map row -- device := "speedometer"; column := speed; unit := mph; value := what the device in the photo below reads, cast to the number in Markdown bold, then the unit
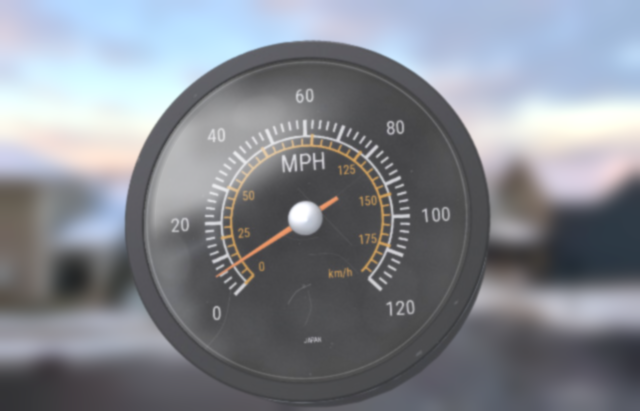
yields **6** mph
